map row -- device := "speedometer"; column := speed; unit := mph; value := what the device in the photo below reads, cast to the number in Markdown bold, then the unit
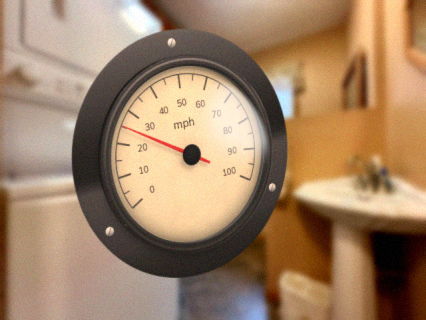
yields **25** mph
